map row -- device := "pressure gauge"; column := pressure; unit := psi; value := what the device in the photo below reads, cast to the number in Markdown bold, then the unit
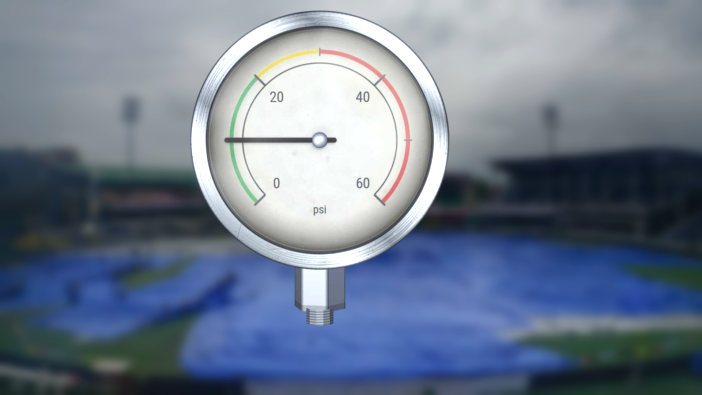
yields **10** psi
